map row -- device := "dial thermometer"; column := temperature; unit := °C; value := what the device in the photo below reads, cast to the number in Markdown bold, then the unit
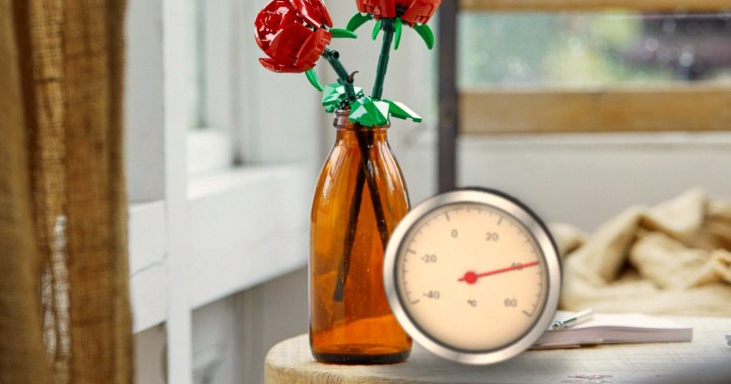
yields **40** °C
